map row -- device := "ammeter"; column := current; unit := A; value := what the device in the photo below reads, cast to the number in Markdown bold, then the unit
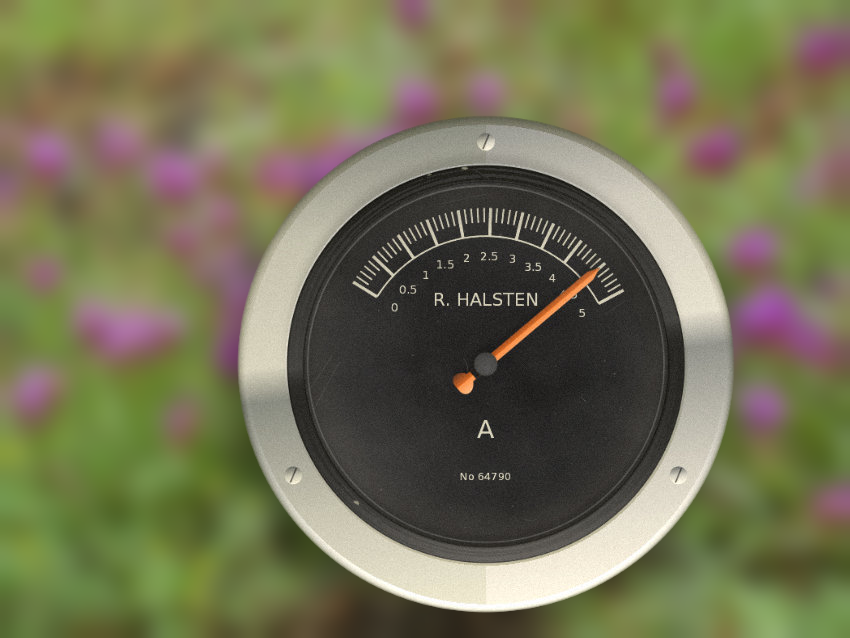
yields **4.5** A
